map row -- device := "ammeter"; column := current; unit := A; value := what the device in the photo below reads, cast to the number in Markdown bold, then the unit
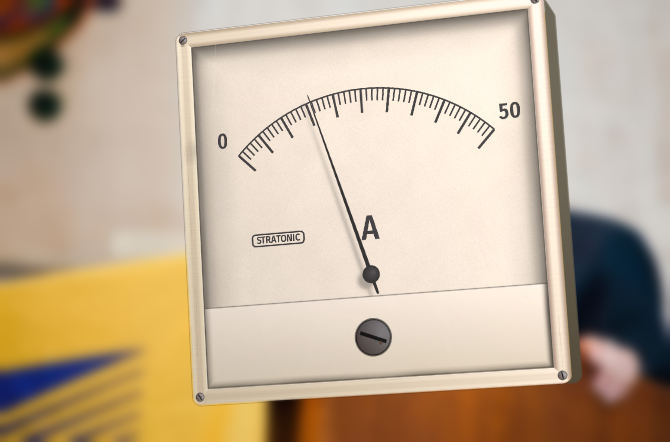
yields **16** A
